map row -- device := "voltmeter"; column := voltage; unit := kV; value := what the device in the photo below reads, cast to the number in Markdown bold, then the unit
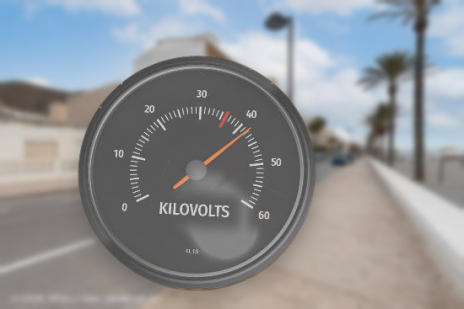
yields **42** kV
